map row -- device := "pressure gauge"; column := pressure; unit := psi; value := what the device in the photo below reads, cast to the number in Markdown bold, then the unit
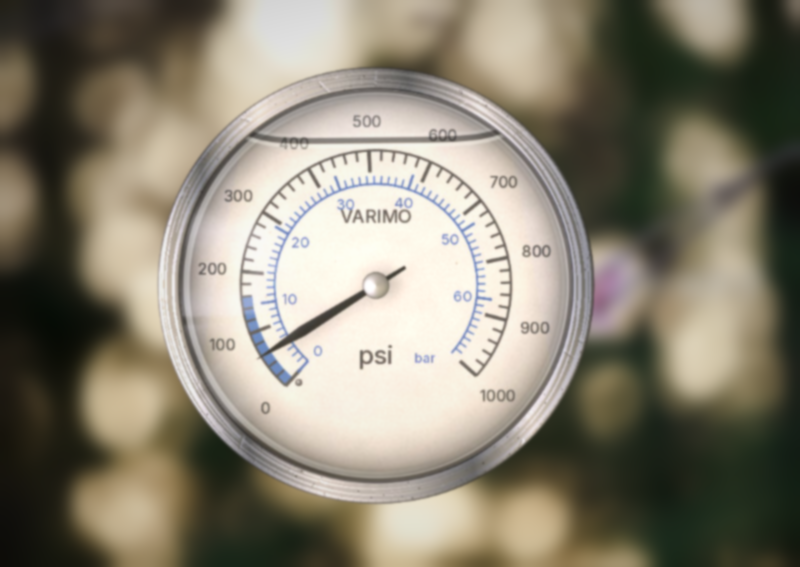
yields **60** psi
